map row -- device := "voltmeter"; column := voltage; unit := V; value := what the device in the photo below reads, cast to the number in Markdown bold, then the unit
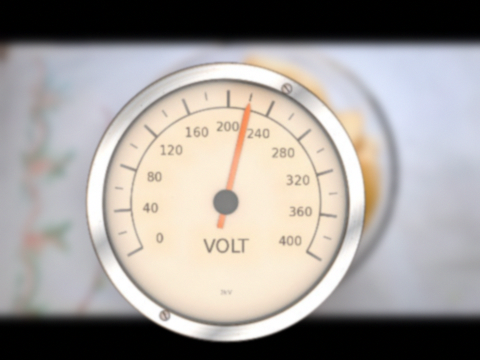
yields **220** V
